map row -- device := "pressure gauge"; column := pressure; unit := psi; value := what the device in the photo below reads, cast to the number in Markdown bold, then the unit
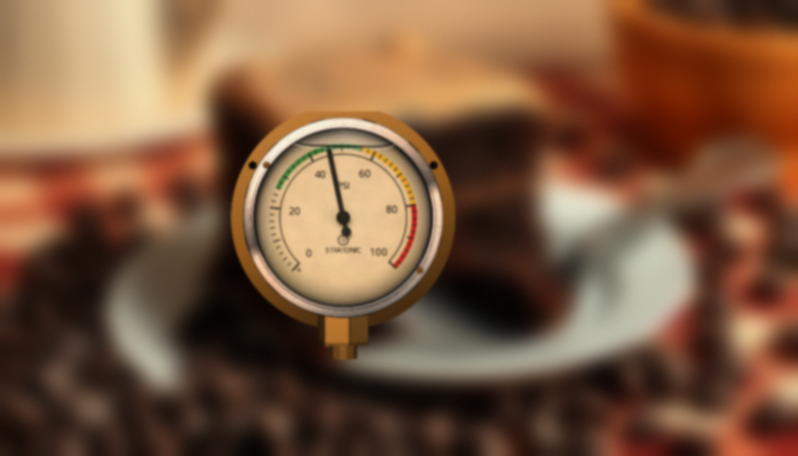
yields **46** psi
